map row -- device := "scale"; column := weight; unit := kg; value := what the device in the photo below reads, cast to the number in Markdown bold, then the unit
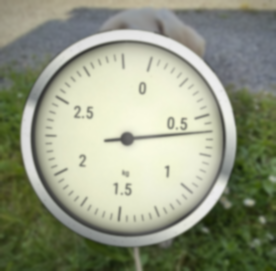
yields **0.6** kg
